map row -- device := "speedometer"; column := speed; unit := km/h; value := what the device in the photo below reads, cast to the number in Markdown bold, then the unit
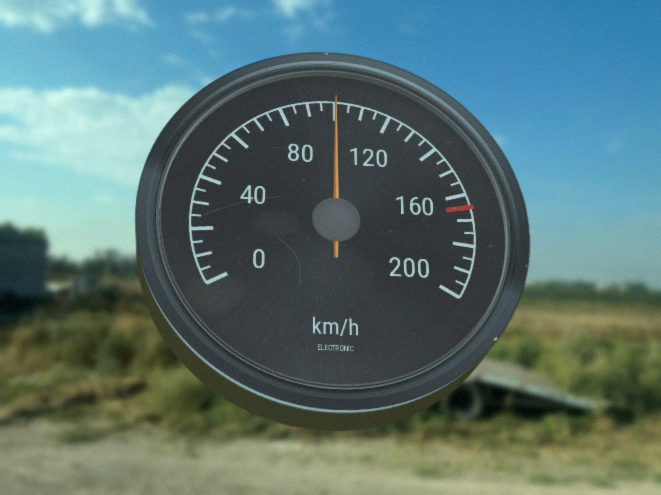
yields **100** km/h
